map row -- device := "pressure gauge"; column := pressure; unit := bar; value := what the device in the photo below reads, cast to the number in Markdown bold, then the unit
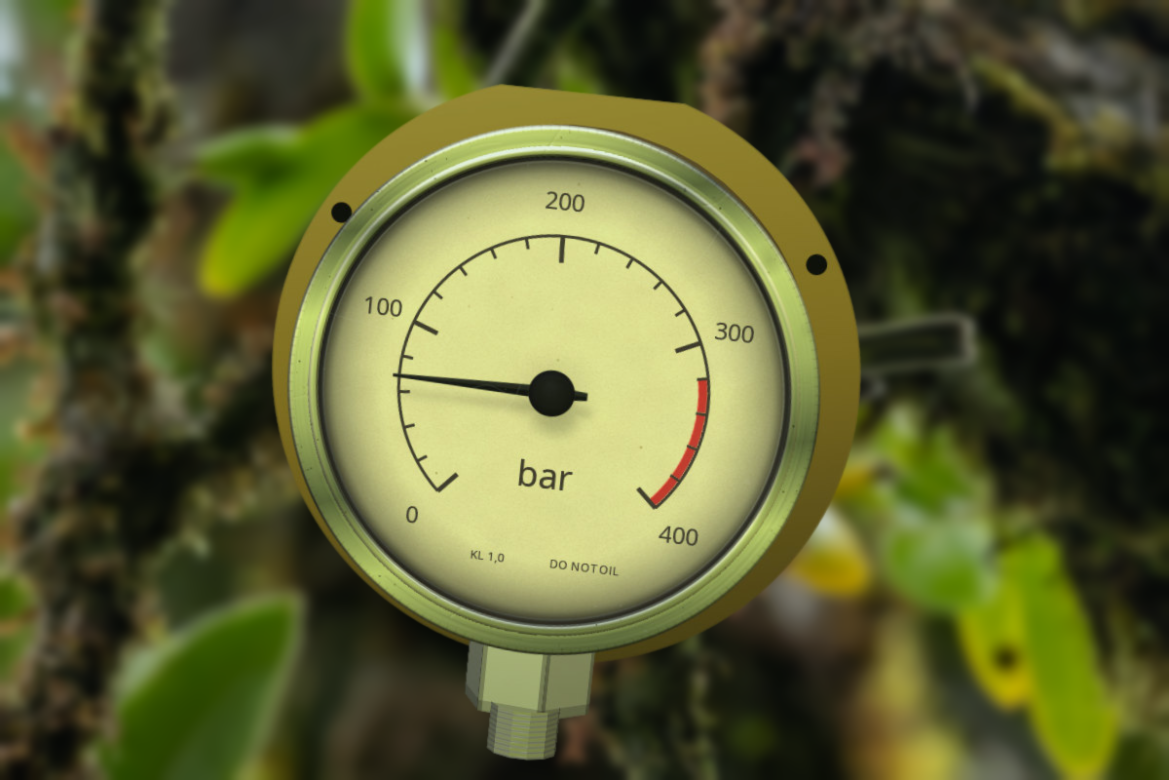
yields **70** bar
